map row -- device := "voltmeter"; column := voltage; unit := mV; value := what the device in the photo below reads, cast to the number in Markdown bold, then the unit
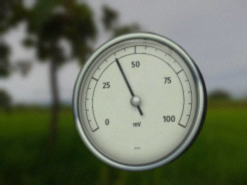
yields **40** mV
